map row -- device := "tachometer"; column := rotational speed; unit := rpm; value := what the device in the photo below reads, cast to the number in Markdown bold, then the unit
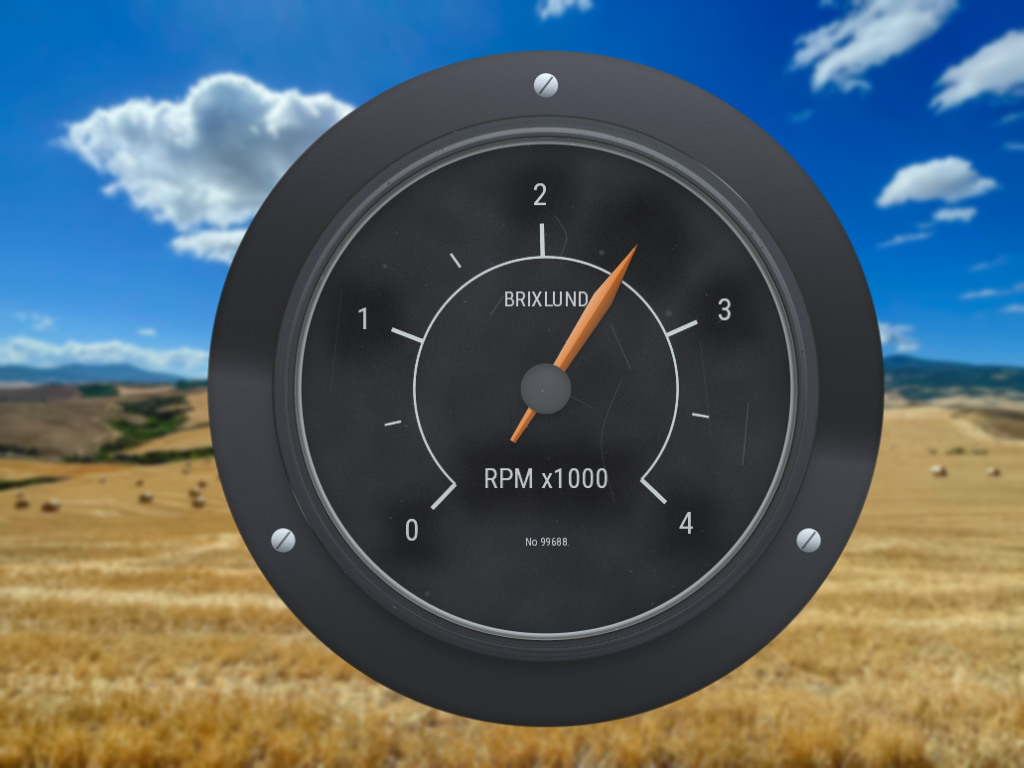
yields **2500** rpm
